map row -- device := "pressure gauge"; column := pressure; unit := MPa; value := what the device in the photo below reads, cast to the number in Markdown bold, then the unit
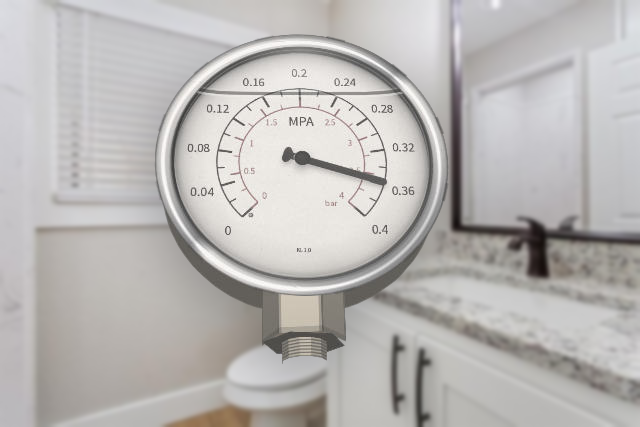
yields **0.36** MPa
